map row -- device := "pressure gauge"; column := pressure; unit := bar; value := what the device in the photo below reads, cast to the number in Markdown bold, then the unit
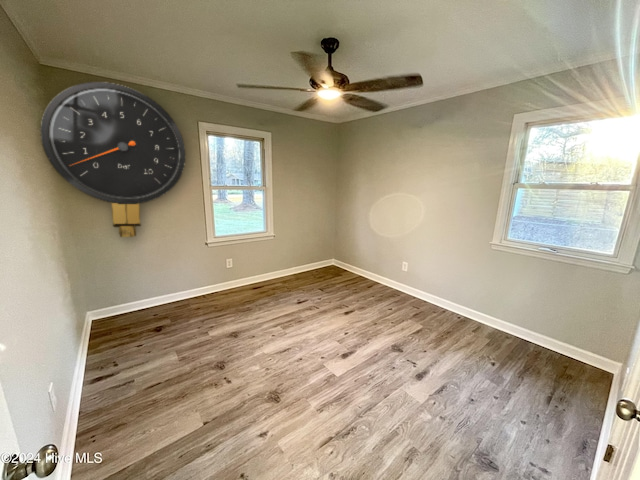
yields **0.5** bar
